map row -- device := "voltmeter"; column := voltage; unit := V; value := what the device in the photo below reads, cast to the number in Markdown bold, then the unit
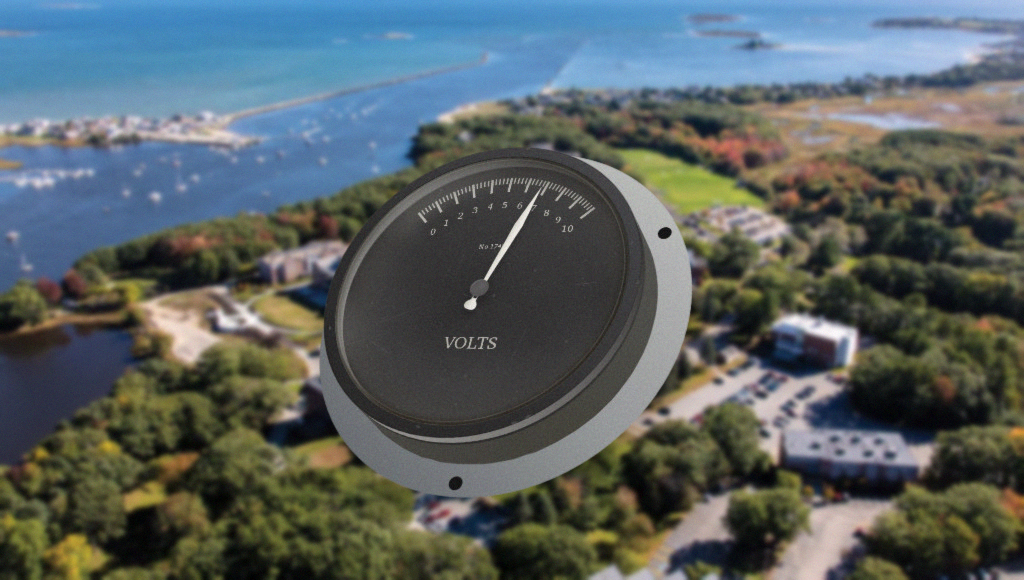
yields **7** V
